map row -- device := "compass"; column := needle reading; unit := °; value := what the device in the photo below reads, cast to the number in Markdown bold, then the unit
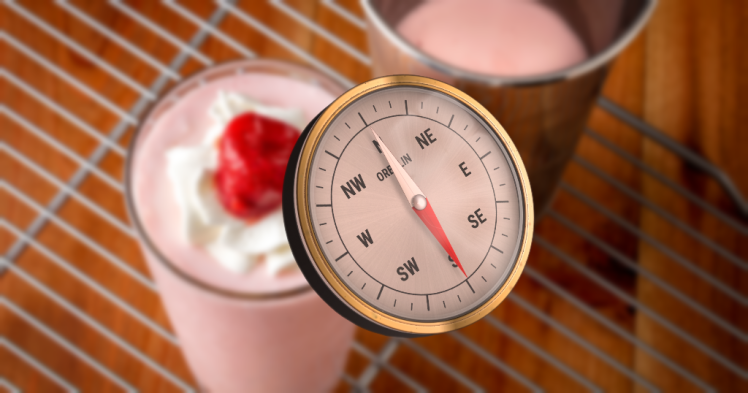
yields **180** °
